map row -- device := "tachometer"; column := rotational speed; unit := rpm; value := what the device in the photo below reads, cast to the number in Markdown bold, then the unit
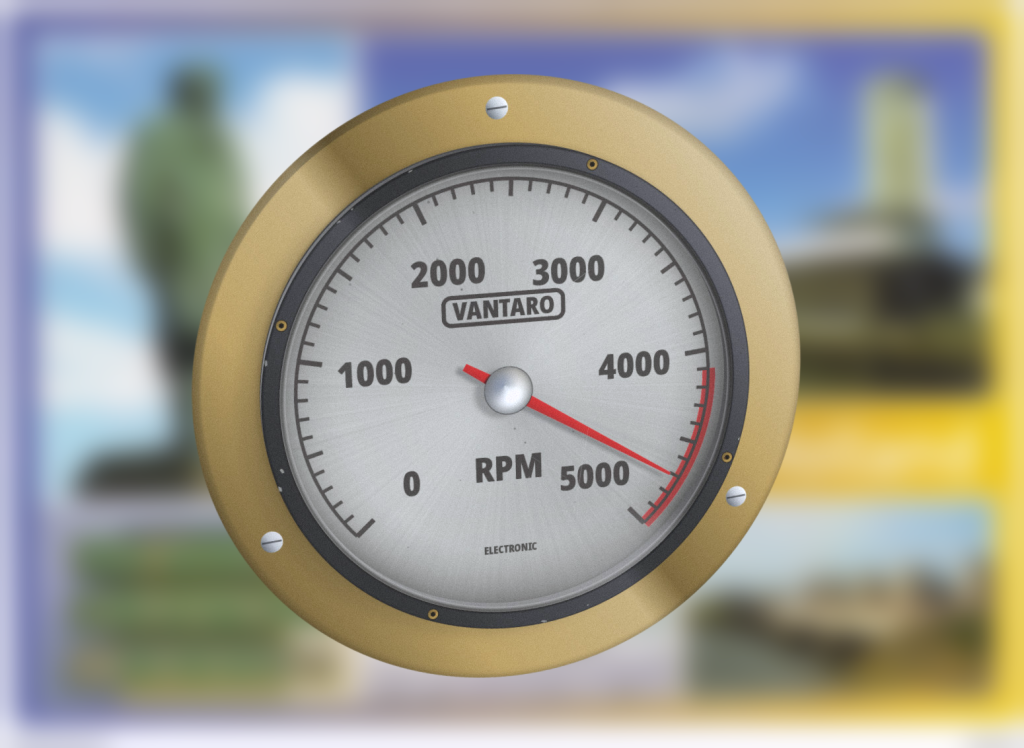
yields **4700** rpm
